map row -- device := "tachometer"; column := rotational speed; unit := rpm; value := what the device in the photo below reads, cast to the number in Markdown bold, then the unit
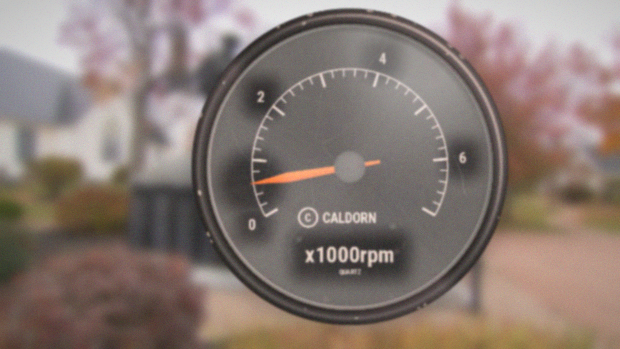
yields **600** rpm
